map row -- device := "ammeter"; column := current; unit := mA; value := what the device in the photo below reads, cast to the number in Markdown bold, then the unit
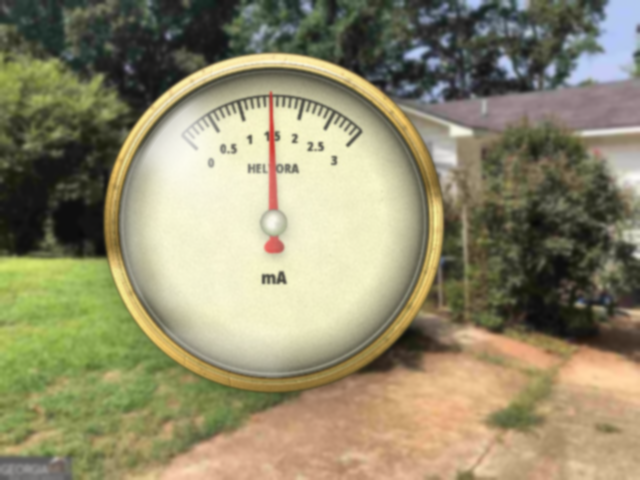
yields **1.5** mA
